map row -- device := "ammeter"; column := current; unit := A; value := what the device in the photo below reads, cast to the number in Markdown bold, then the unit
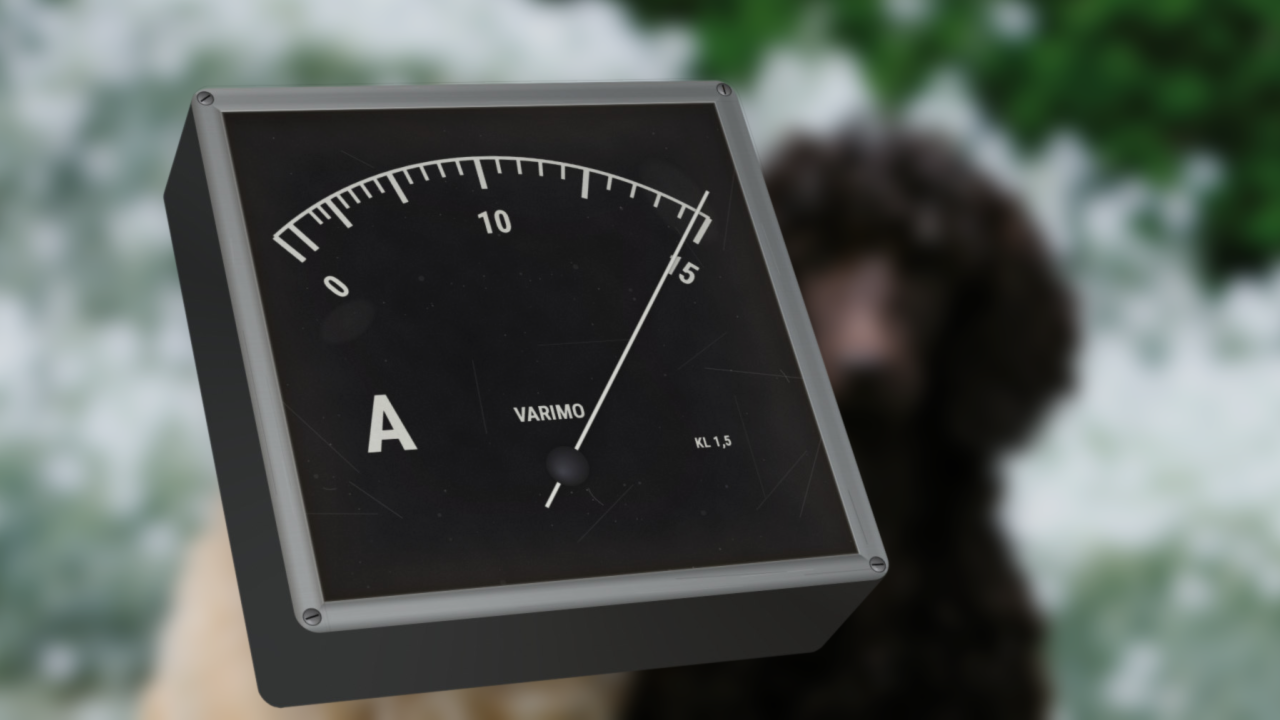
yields **14.75** A
